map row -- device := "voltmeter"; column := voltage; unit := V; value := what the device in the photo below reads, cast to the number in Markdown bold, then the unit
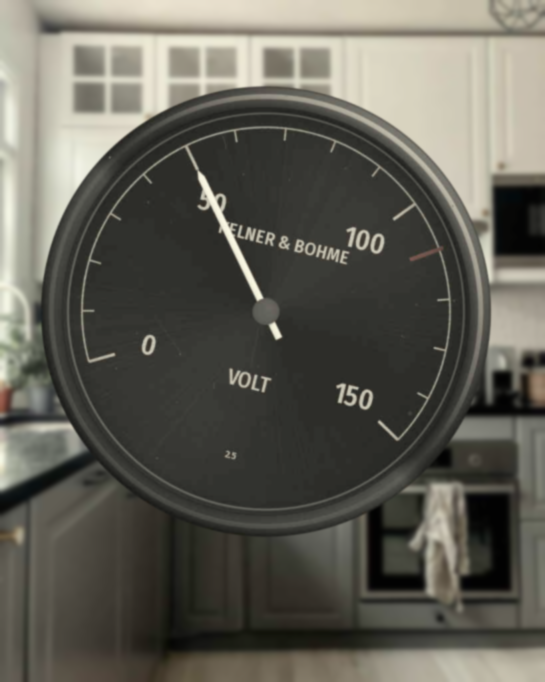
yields **50** V
